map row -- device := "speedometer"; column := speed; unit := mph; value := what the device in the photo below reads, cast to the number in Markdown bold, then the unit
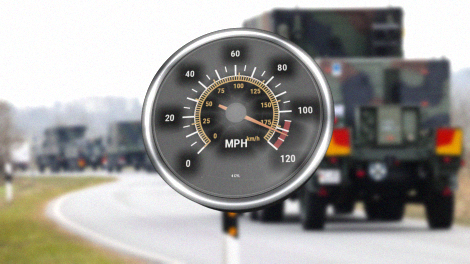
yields **112.5** mph
